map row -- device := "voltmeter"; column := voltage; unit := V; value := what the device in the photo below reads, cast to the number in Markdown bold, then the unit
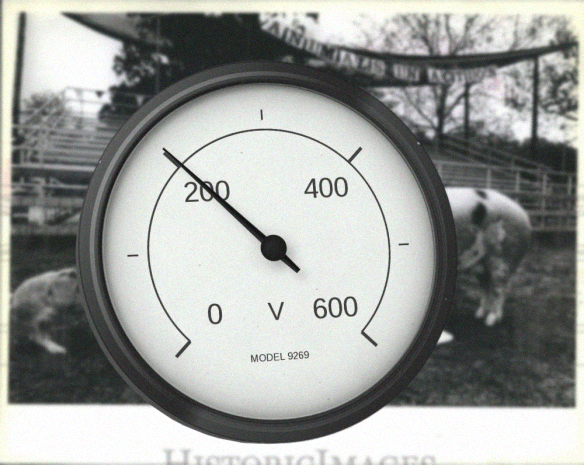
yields **200** V
